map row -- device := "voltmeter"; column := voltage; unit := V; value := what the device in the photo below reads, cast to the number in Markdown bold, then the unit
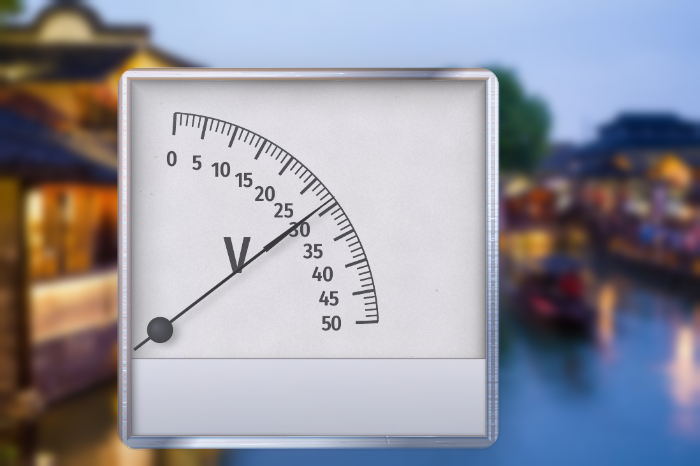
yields **29** V
